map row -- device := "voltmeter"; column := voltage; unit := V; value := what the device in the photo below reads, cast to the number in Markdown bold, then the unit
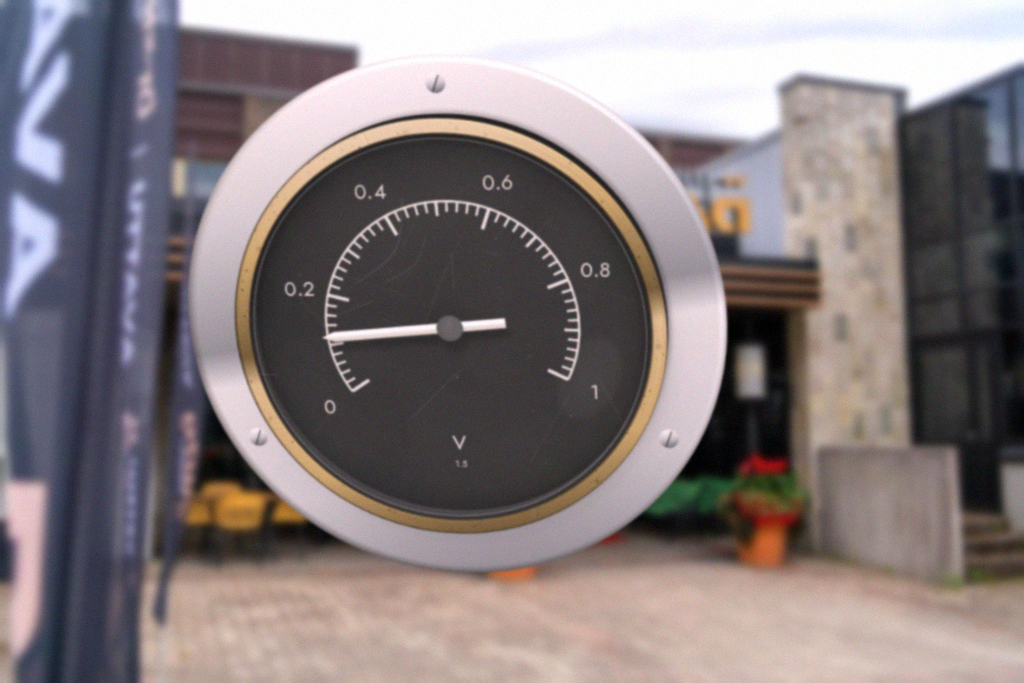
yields **0.12** V
